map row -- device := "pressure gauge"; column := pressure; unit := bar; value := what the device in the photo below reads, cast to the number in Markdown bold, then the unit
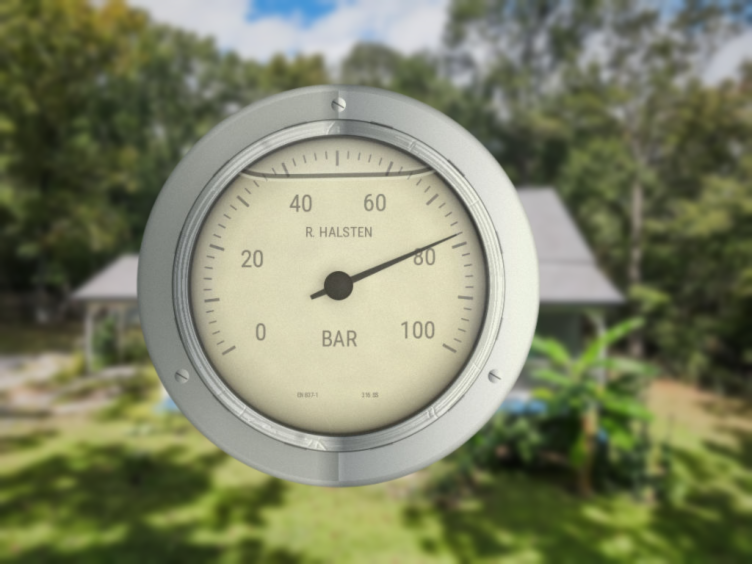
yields **78** bar
